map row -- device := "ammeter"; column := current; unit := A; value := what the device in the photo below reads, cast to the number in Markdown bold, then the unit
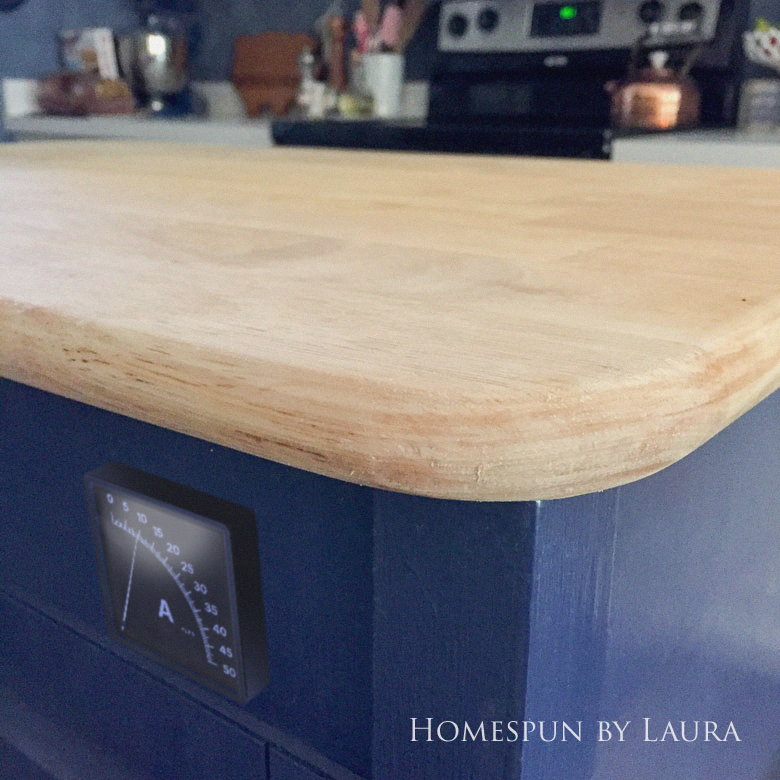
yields **10** A
